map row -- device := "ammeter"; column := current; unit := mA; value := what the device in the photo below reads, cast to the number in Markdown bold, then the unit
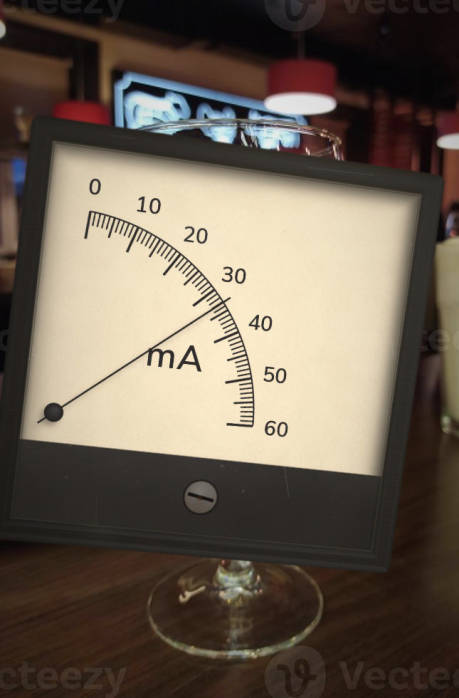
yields **33** mA
